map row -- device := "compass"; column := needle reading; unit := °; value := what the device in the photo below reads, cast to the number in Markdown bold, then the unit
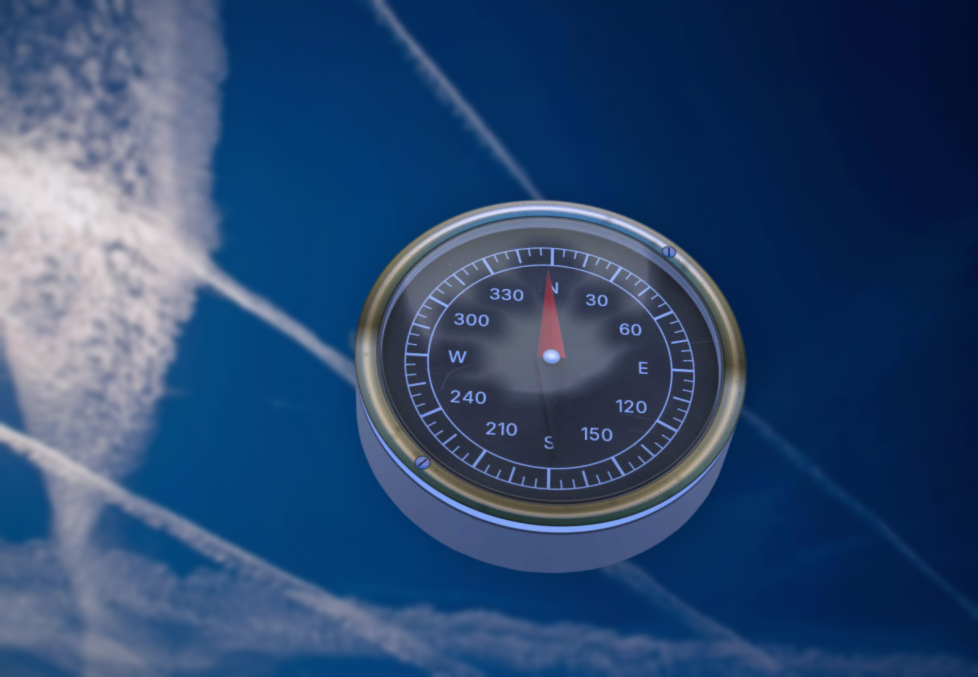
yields **357.5** °
